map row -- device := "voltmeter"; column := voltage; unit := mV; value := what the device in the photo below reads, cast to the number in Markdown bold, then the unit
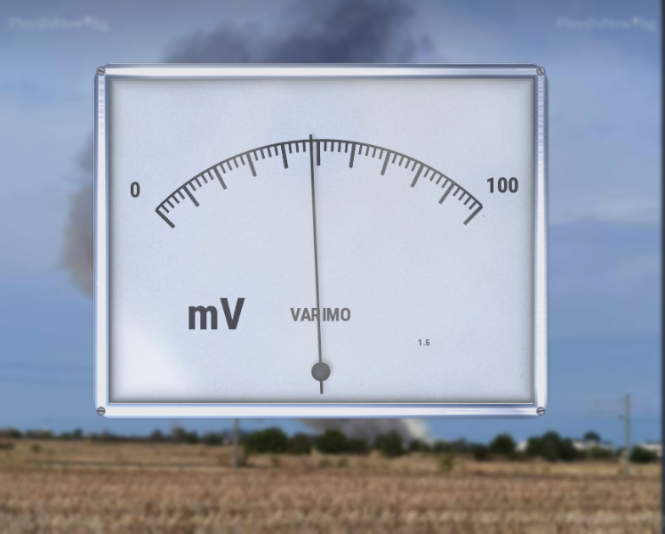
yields **48** mV
